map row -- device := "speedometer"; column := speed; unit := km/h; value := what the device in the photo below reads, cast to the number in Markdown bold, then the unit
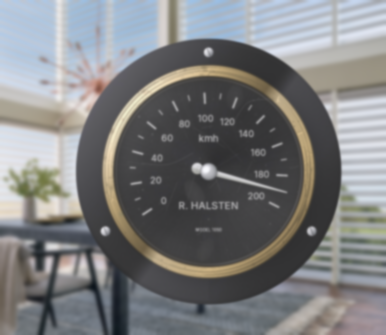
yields **190** km/h
